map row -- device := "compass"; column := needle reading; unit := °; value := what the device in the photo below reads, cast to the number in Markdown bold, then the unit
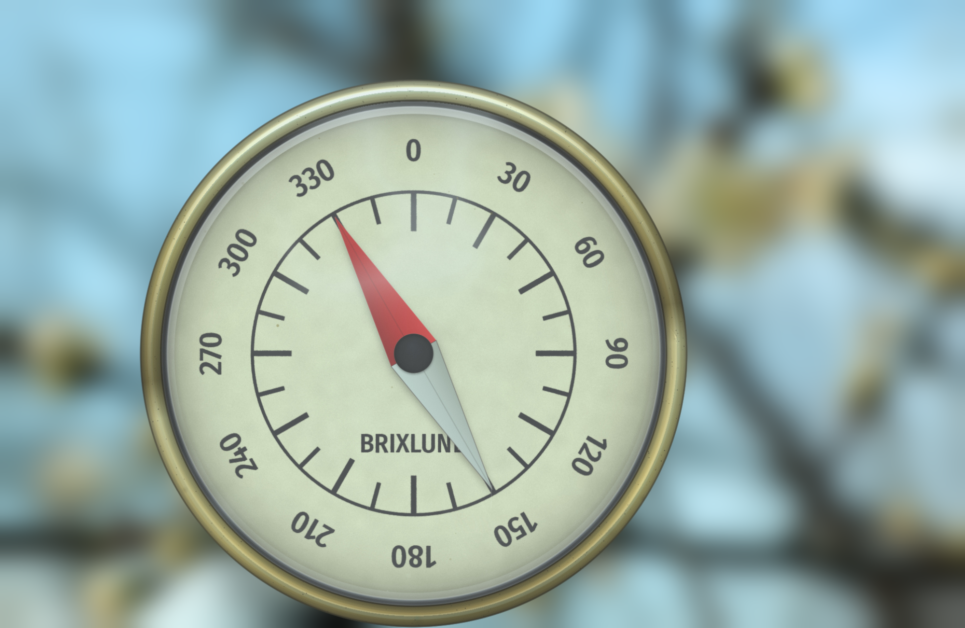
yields **330** °
